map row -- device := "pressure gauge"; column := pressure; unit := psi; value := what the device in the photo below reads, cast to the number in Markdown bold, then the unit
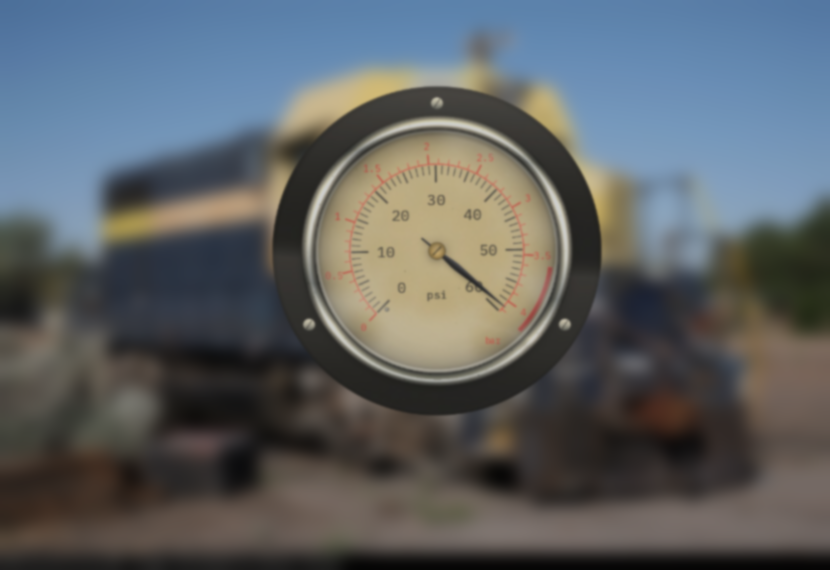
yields **59** psi
